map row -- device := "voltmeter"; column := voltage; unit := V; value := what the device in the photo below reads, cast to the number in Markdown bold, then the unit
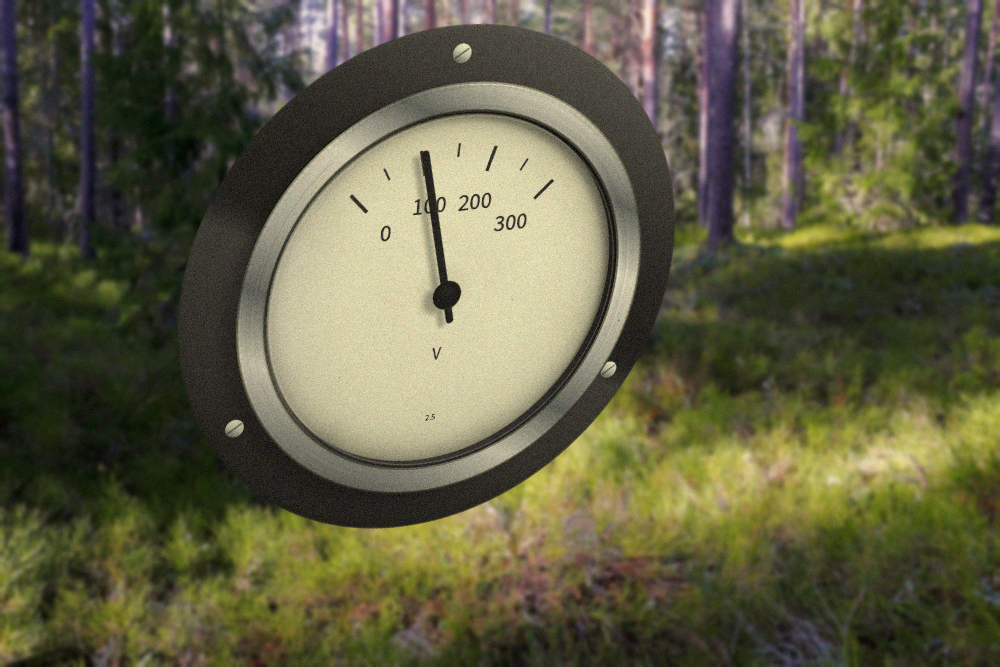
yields **100** V
